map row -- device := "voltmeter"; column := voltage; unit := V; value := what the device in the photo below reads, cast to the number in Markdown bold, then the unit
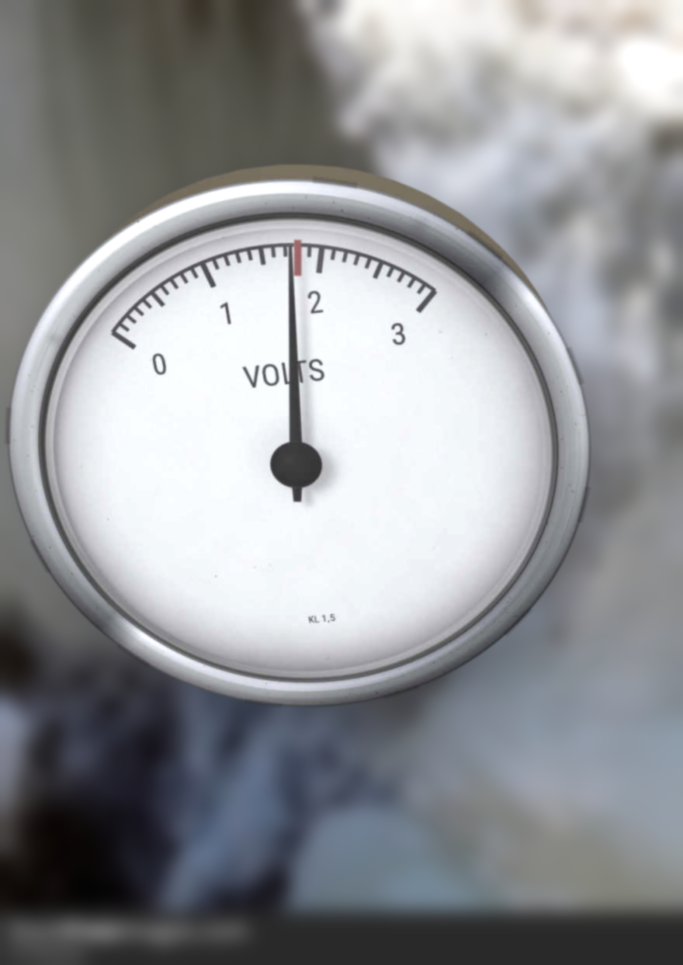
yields **1.75** V
